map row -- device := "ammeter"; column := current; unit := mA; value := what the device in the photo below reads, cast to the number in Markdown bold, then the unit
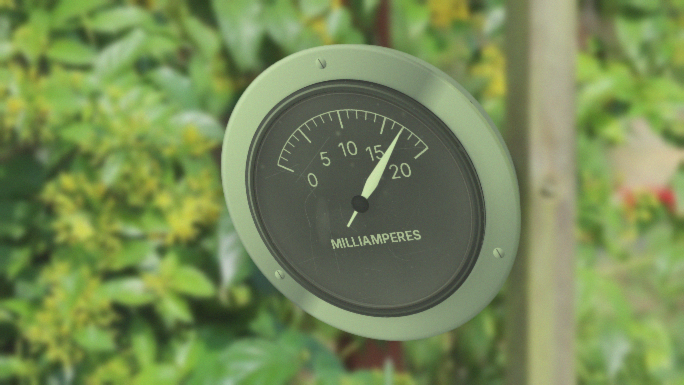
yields **17** mA
